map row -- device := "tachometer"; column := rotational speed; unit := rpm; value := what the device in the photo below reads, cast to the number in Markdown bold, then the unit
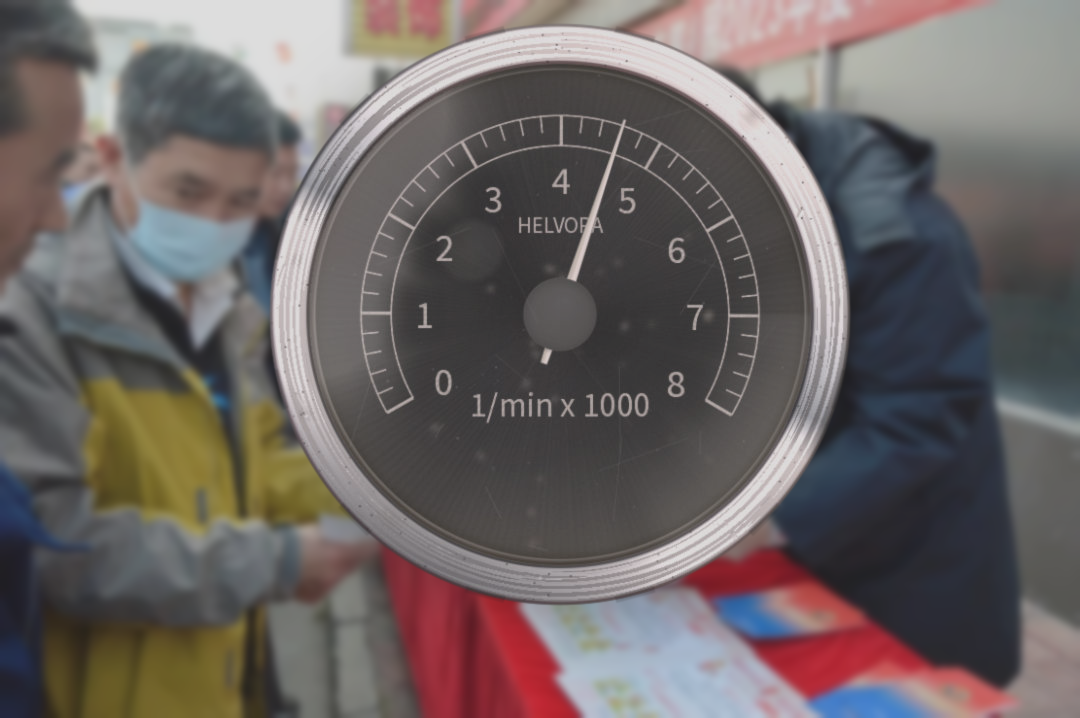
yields **4600** rpm
